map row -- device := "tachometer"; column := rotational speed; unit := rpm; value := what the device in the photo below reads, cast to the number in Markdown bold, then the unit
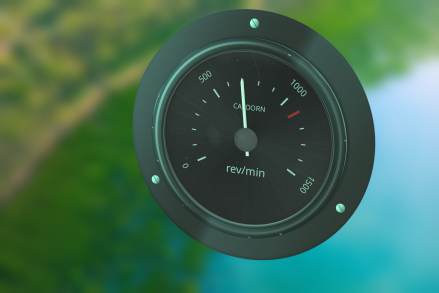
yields **700** rpm
